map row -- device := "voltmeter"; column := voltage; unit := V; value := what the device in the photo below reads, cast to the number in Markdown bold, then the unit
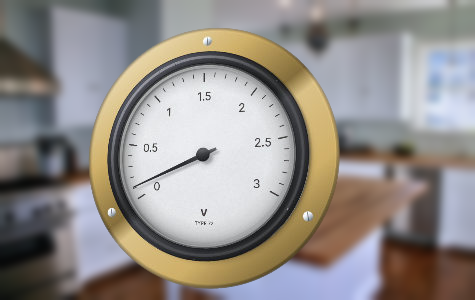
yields **0.1** V
